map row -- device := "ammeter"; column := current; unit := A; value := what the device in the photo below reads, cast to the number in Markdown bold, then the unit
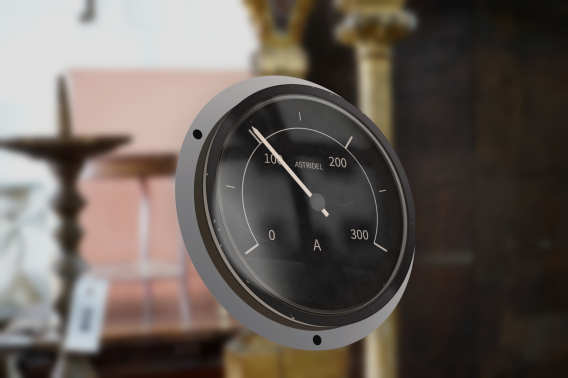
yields **100** A
